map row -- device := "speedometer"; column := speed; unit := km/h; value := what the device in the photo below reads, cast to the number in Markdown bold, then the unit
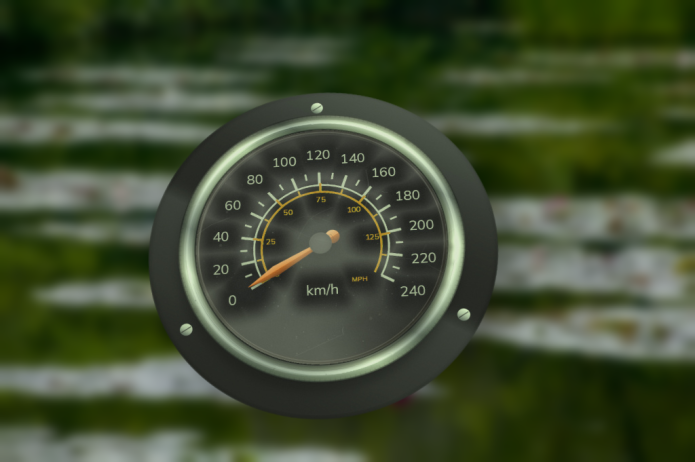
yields **0** km/h
